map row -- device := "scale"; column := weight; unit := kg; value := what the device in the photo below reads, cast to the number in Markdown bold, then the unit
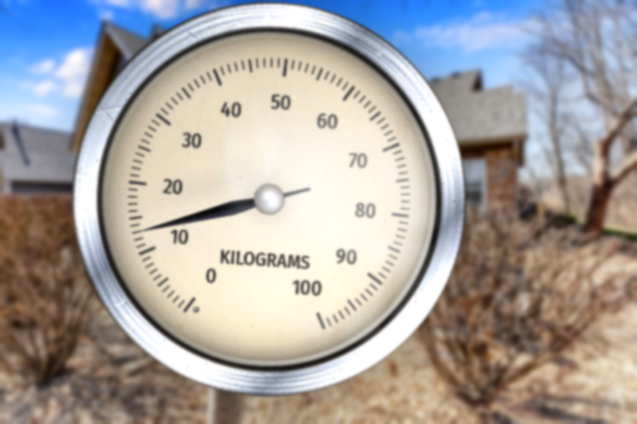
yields **13** kg
